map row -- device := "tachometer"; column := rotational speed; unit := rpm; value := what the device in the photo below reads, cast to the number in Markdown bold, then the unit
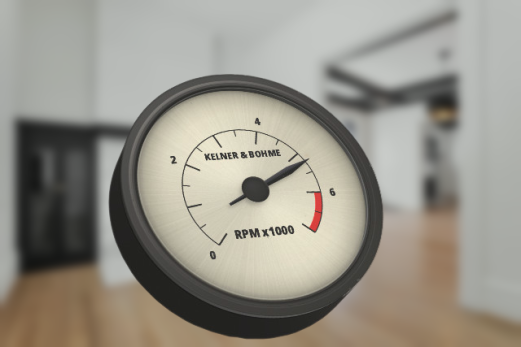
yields **5250** rpm
